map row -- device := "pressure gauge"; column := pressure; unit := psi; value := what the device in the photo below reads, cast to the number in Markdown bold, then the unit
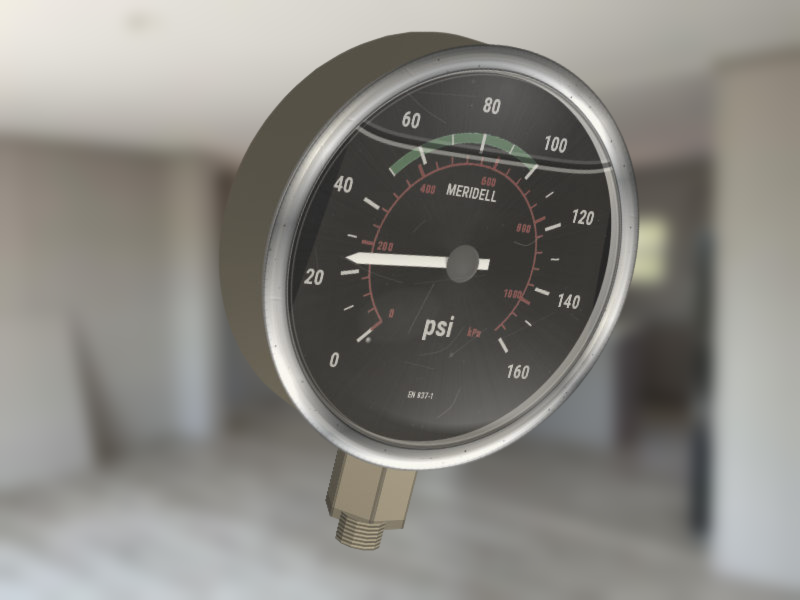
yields **25** psi
